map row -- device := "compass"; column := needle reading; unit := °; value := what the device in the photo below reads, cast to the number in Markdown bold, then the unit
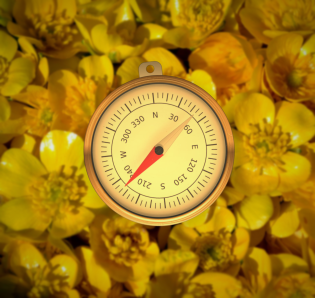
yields **230** °
